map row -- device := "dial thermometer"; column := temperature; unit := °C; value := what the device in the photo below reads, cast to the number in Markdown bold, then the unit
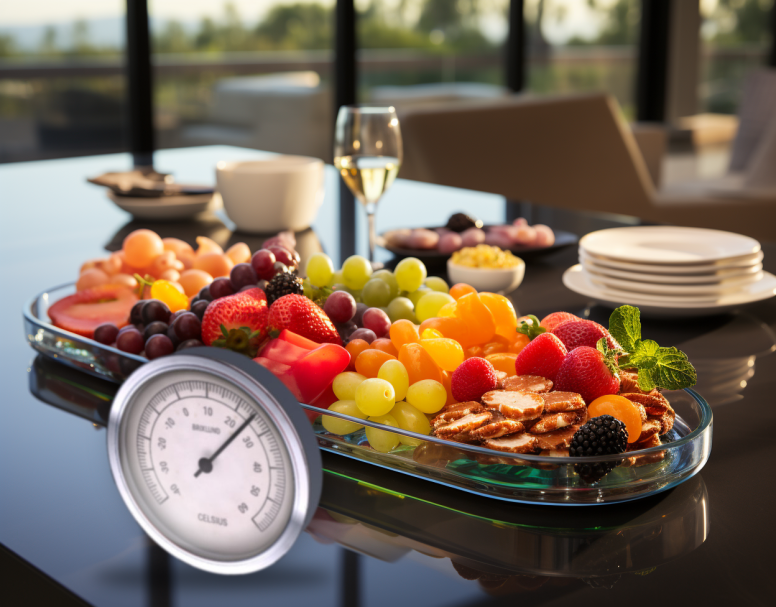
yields **25** °C
